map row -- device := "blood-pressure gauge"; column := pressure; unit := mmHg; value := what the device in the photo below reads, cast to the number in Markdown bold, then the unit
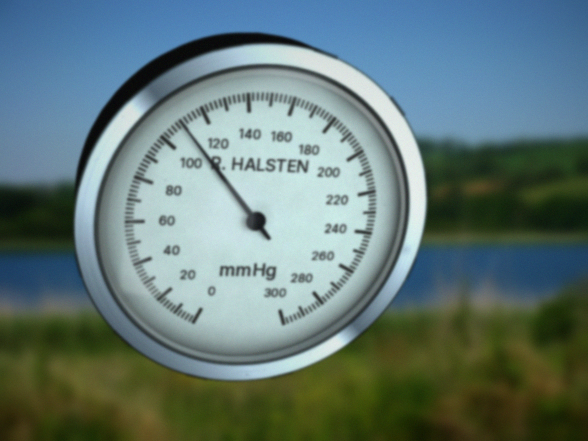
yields **110** mmHg
